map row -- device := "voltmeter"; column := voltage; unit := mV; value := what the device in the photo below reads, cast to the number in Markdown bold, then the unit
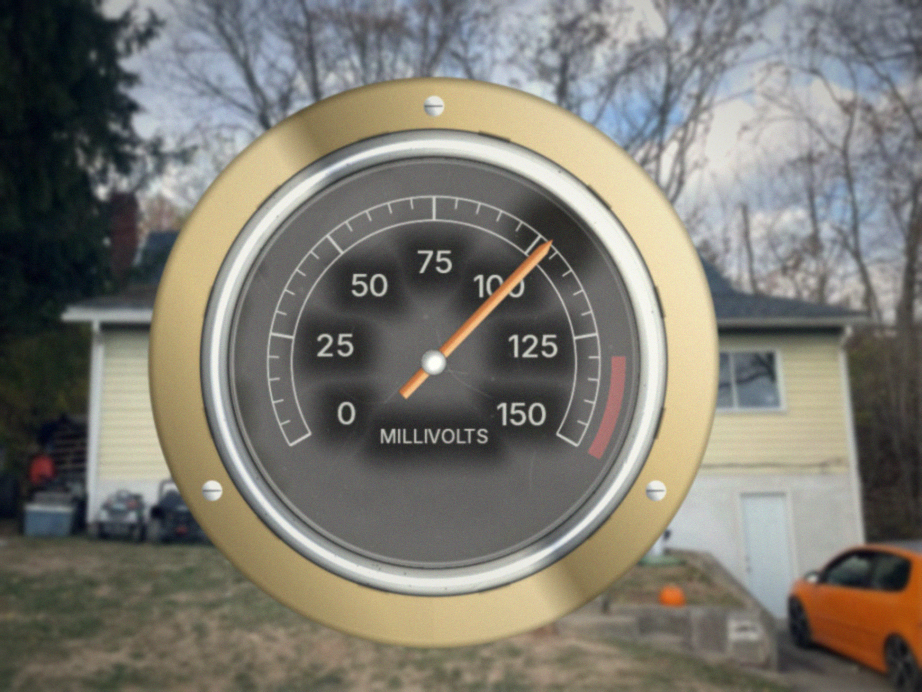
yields **102.5** mV
